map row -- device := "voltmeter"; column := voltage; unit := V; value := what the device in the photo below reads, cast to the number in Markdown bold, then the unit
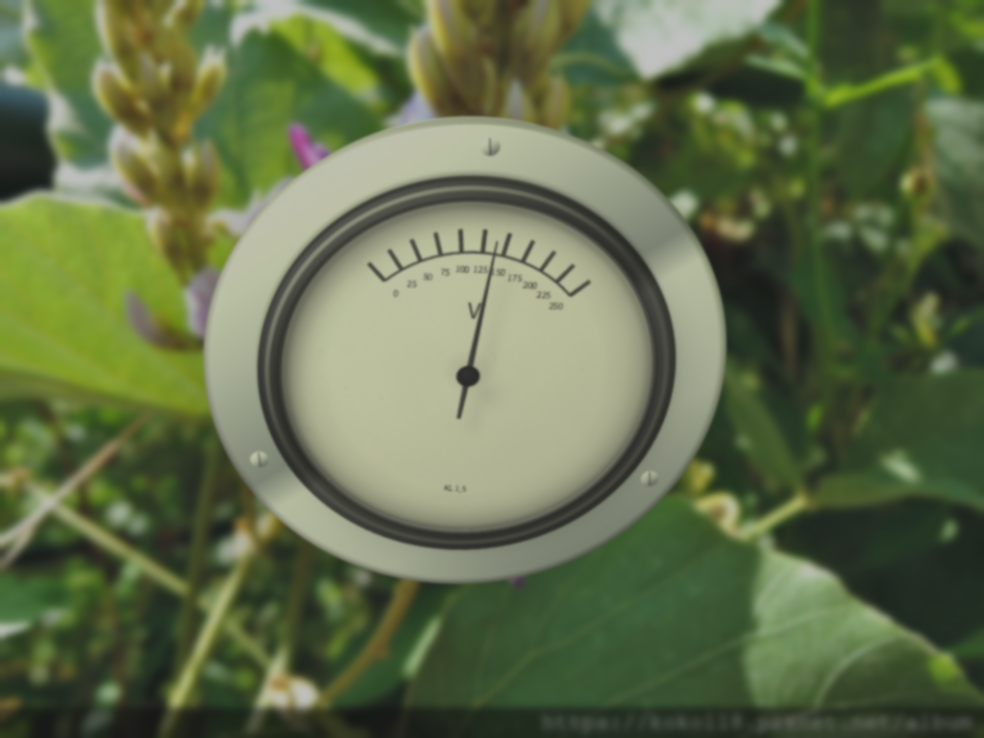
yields **137.5** V
